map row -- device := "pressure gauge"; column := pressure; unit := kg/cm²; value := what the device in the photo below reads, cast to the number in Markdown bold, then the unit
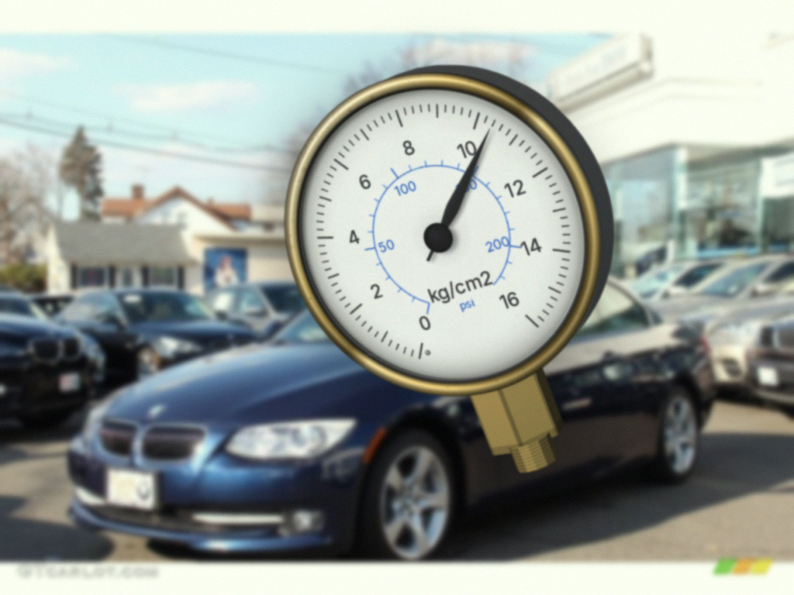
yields **10.4** kg/cm²
